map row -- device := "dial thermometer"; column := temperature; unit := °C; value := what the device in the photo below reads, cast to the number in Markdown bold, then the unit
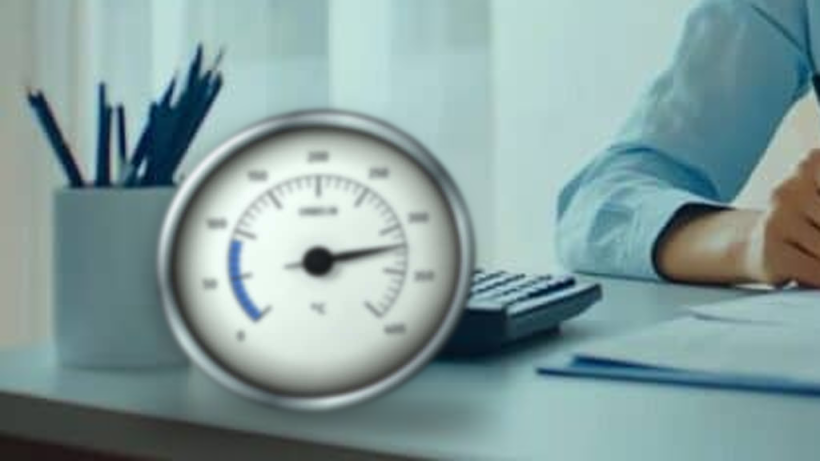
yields **320** °C
